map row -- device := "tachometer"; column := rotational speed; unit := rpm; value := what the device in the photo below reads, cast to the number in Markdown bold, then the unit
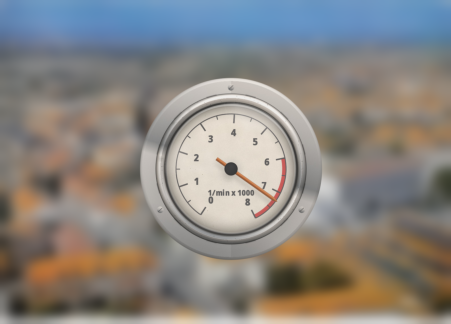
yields **7250** rpm
